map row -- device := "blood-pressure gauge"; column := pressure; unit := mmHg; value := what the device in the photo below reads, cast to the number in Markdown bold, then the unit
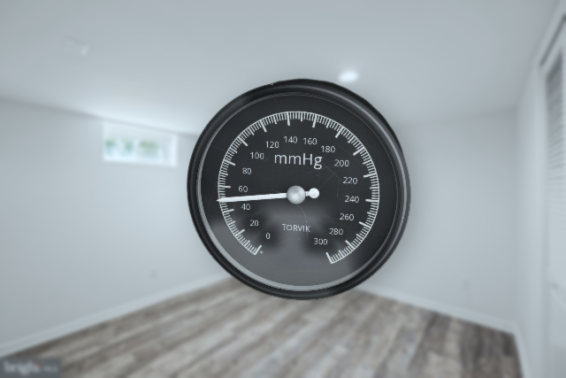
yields **50** mmHg
